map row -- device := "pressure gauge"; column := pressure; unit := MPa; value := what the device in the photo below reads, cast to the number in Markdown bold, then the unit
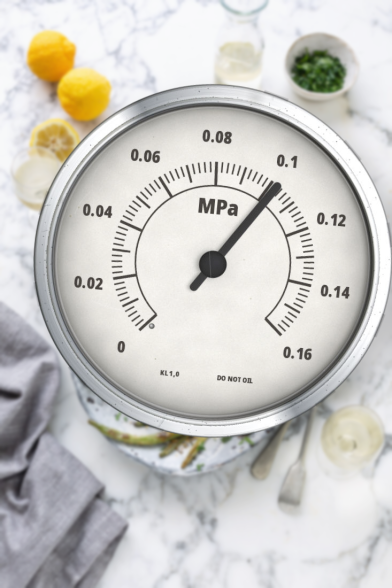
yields **0.102** MPa
